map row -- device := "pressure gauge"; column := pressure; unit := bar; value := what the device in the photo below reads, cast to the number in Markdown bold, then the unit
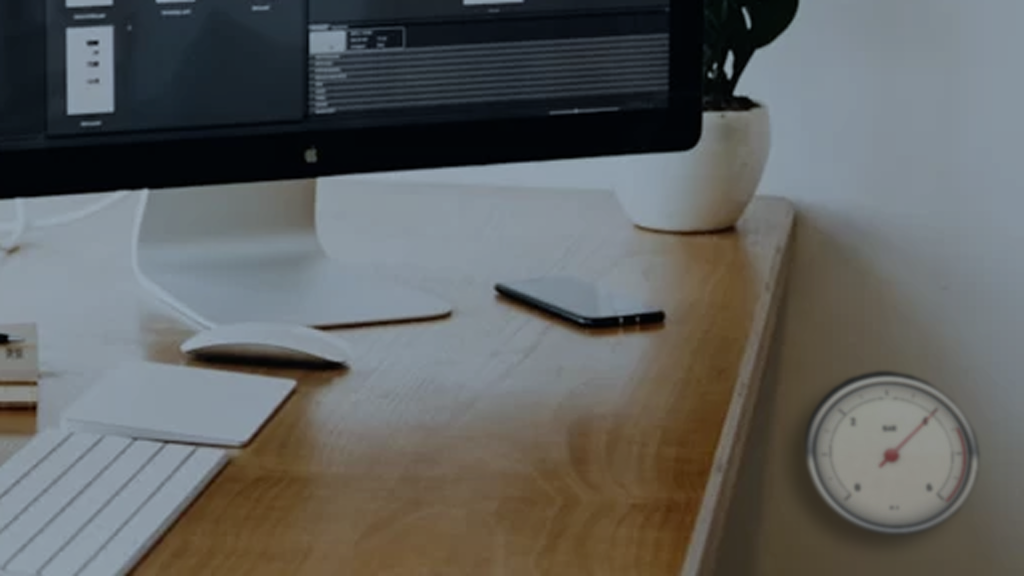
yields **4** bar
